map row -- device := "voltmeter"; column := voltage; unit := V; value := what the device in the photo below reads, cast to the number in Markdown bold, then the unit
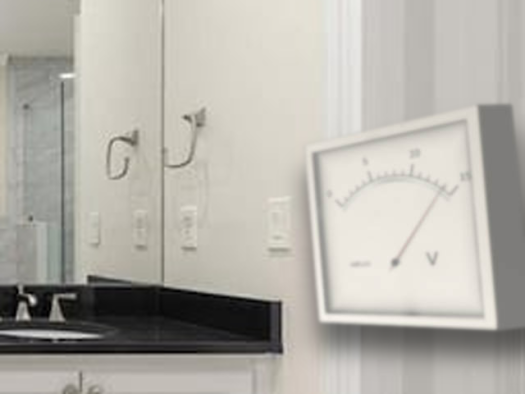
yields **14** V
